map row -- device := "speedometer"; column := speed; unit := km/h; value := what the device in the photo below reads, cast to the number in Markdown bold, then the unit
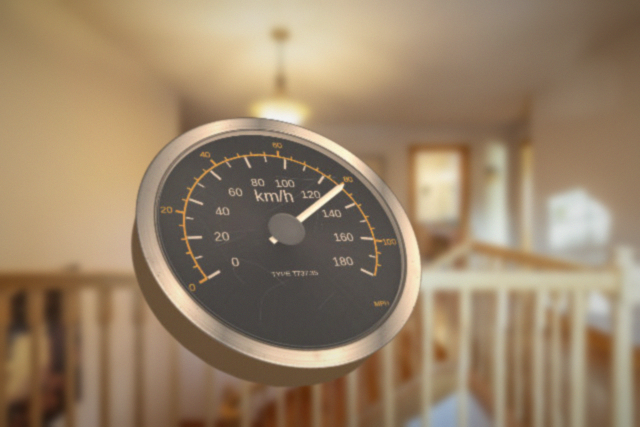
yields **130** km/h
